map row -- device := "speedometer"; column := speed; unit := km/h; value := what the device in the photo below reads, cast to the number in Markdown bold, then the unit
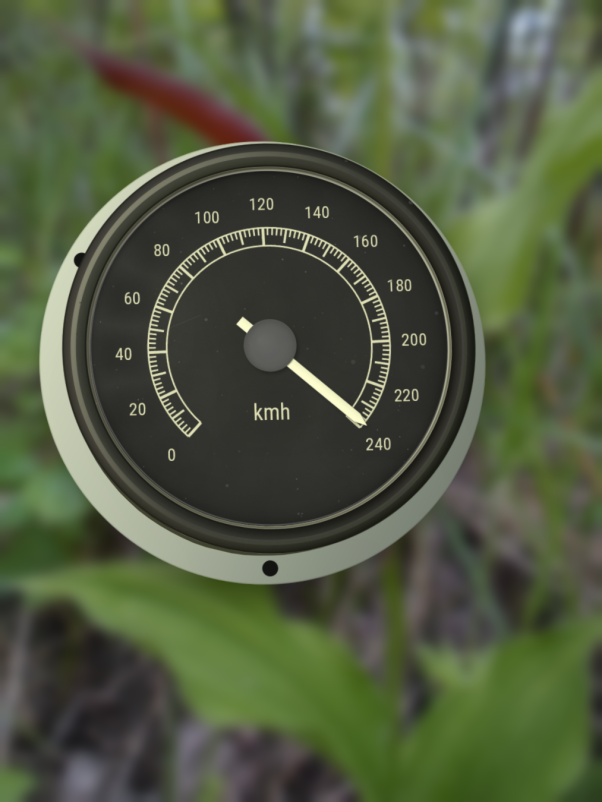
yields **238** km/h
